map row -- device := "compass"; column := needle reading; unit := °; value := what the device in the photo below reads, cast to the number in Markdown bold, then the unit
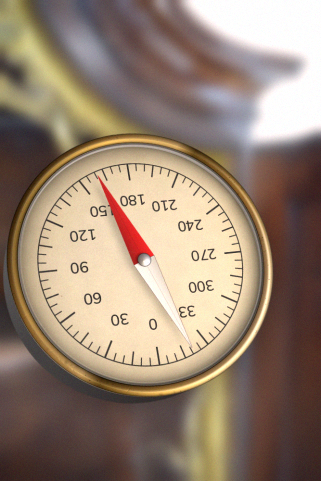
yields **160** °
